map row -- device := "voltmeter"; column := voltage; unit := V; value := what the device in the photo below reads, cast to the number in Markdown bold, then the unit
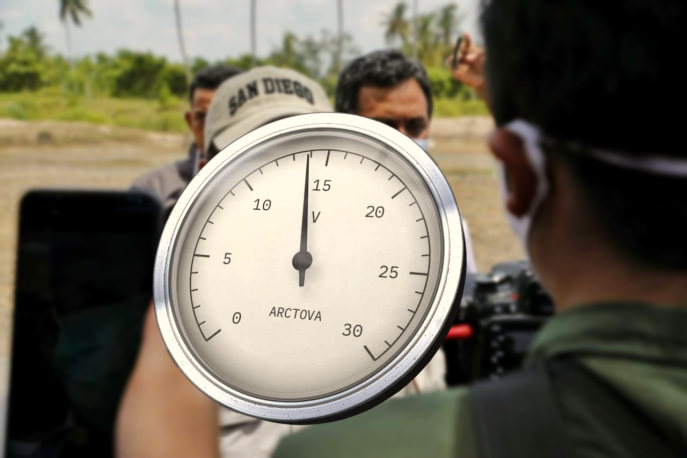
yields **14** V
